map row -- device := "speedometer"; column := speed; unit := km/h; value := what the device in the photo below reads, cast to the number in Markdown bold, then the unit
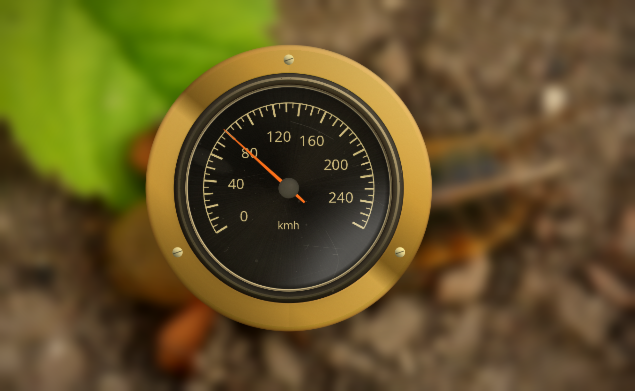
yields **80** km/h
